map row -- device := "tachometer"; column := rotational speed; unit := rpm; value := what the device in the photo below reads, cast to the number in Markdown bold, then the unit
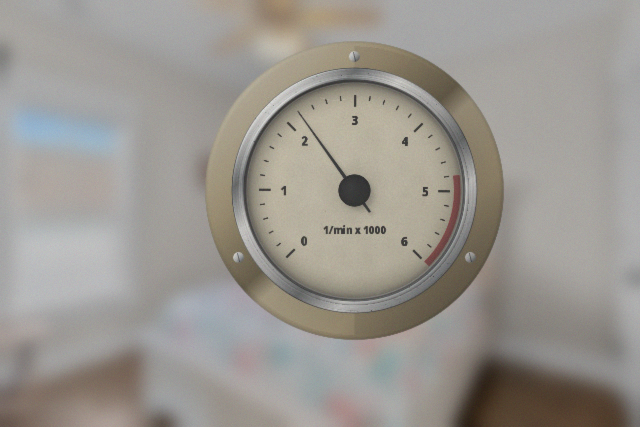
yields **2200** rpm
